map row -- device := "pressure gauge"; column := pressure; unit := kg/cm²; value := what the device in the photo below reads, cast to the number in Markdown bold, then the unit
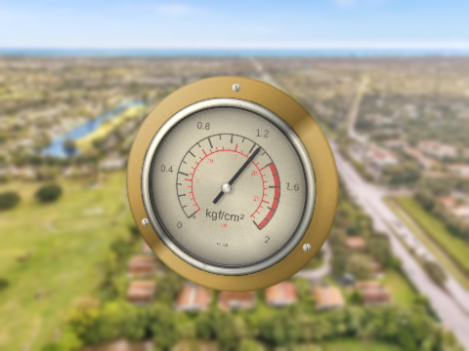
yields **1.25** kg/cm²
